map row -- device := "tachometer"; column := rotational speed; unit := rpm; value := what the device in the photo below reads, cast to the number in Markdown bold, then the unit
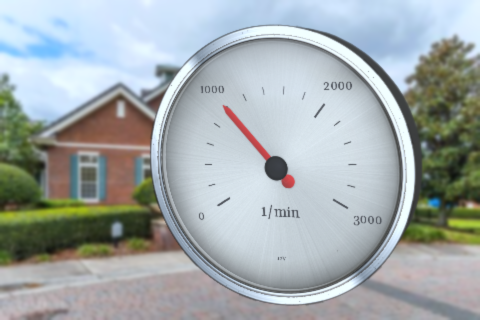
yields **1000** rpm
